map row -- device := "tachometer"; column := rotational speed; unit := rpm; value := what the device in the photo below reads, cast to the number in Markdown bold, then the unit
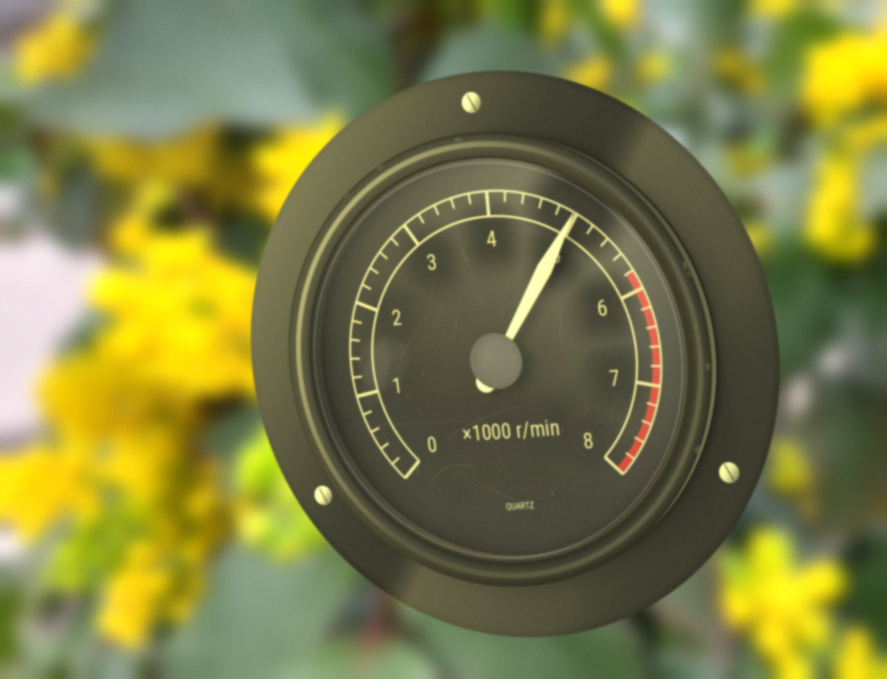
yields **5000** rpm
